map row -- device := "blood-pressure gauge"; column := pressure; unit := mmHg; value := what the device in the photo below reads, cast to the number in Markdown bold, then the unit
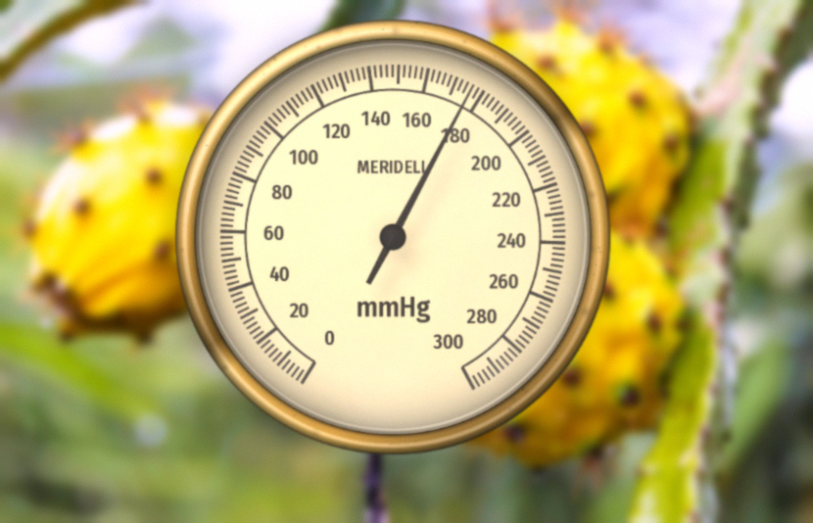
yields **176** mmHg
